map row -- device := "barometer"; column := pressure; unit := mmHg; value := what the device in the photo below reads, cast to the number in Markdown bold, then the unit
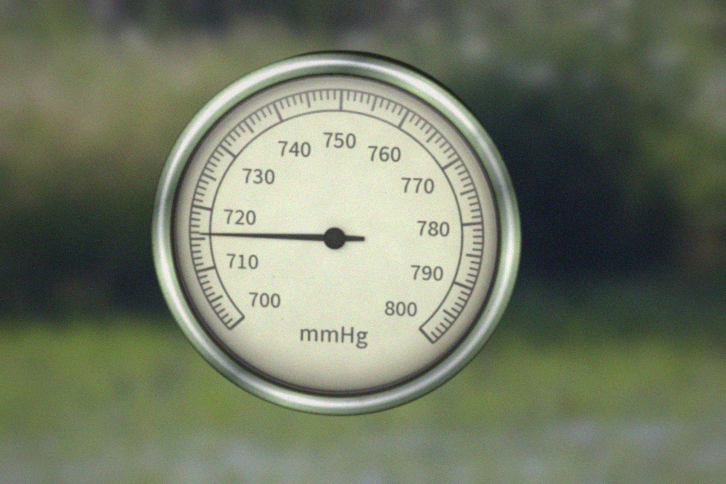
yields **716** mmHg
